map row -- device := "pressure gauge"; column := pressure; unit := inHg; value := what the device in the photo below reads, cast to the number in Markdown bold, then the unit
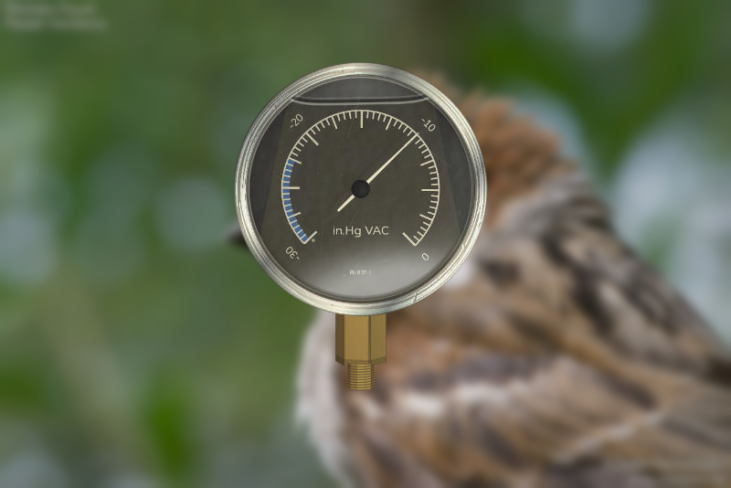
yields **-10** inHg
